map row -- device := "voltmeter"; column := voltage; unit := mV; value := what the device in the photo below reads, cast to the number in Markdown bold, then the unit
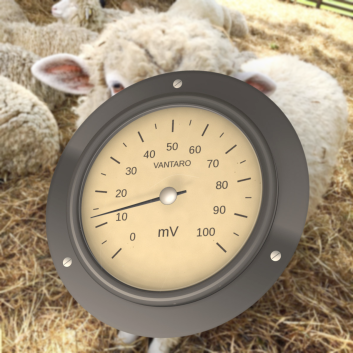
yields **12.5** mV
